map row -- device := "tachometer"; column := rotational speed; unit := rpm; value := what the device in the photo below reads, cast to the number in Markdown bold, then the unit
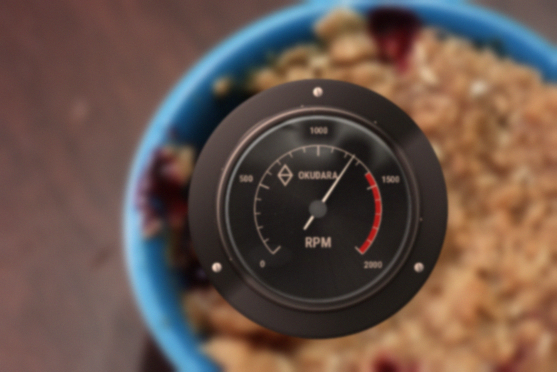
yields **1250** rpm
